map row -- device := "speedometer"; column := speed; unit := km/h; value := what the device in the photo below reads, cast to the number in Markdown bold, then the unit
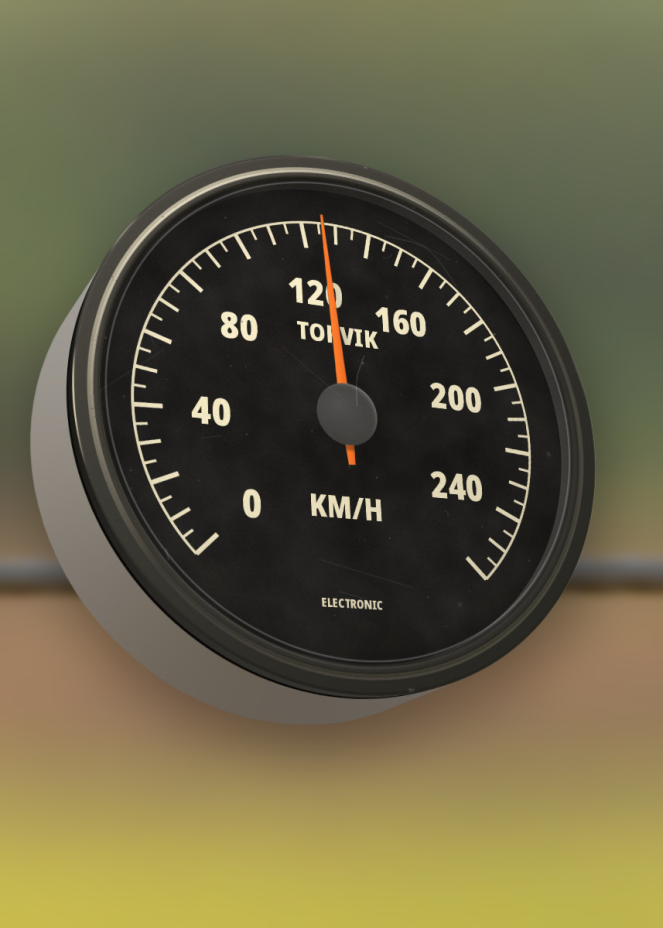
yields **125** km/h
